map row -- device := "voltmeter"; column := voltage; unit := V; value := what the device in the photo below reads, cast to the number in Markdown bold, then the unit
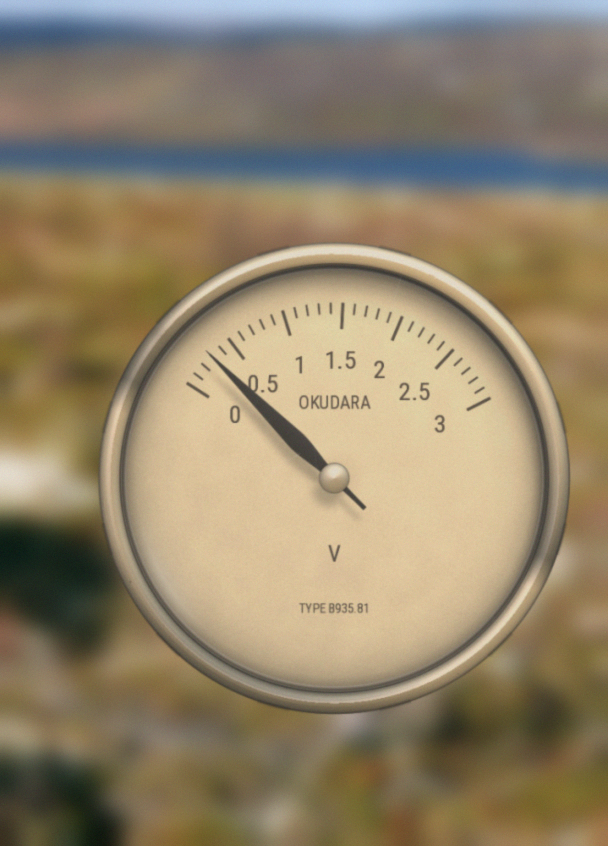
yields **0.3** V
